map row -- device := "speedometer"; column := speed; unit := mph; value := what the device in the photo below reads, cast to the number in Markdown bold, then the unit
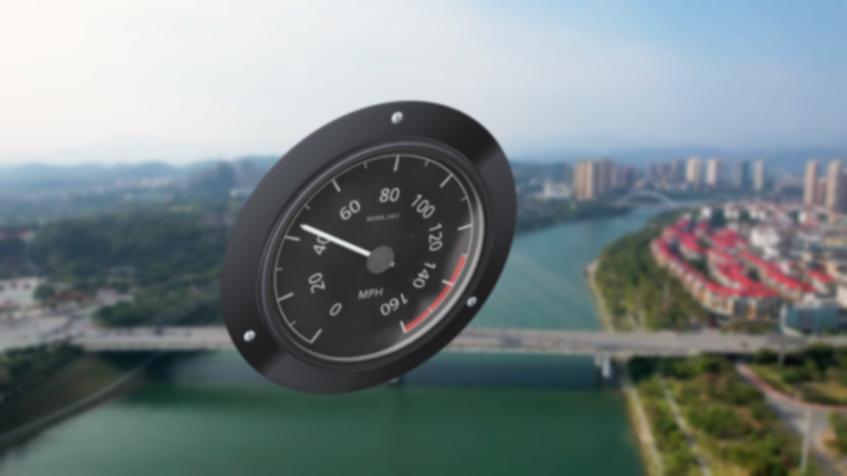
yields **45** mph
